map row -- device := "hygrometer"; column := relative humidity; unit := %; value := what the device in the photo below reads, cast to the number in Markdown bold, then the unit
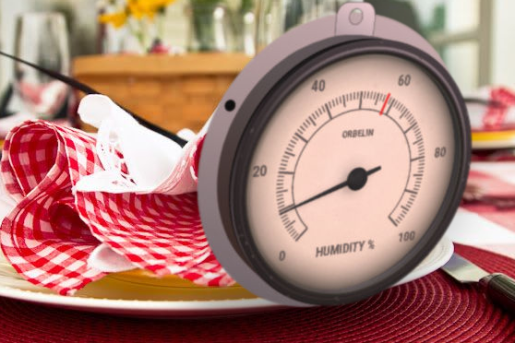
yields **10** %
